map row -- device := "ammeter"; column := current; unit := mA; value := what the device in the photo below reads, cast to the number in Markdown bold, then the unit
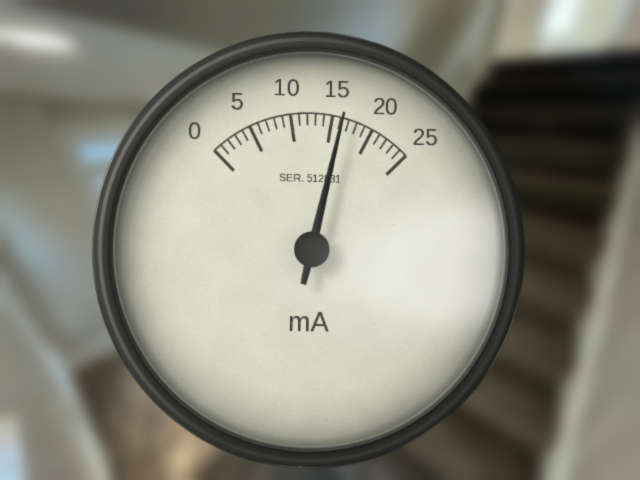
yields **16** mA
